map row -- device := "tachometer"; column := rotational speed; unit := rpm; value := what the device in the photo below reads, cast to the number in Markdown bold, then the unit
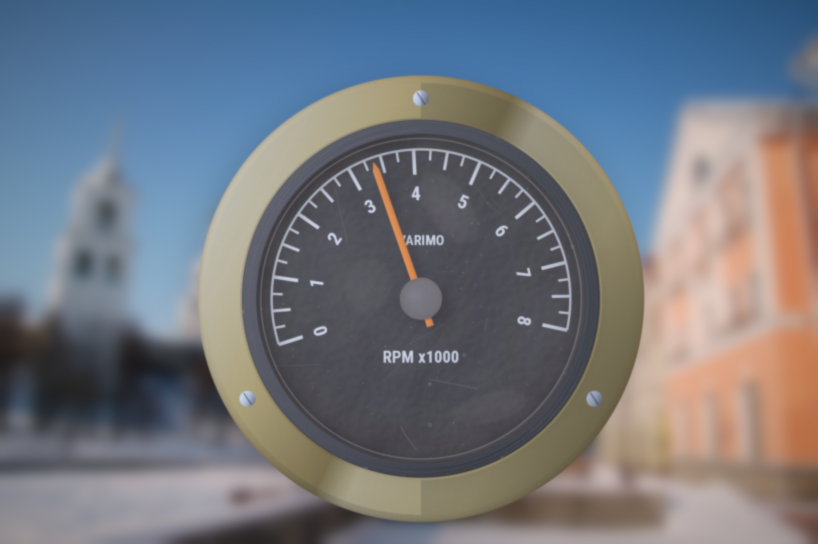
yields **3375** rpm
